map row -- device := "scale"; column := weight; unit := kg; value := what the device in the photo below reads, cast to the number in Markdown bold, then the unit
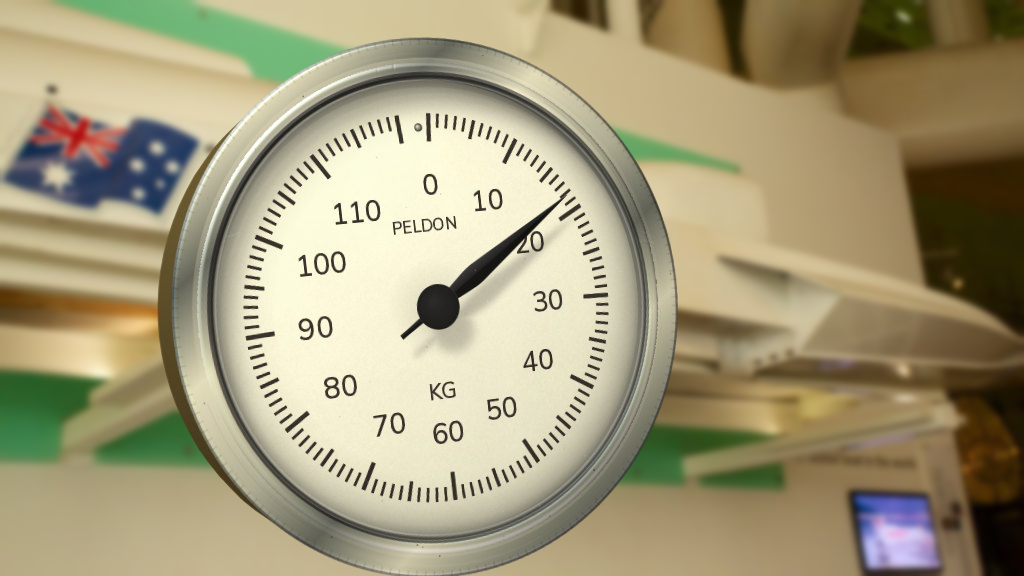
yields **18** kg
